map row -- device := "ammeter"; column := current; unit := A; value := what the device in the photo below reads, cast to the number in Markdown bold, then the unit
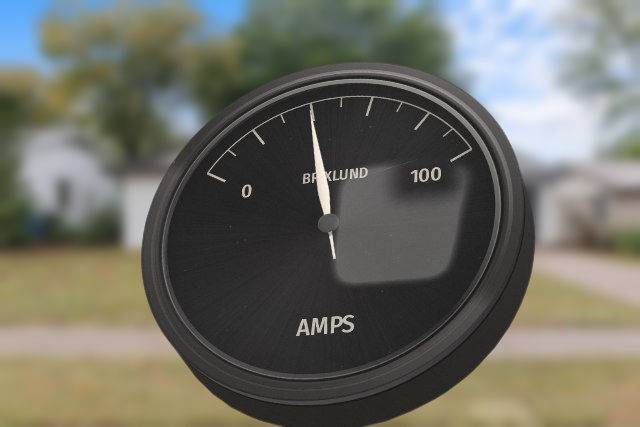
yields **40** A
